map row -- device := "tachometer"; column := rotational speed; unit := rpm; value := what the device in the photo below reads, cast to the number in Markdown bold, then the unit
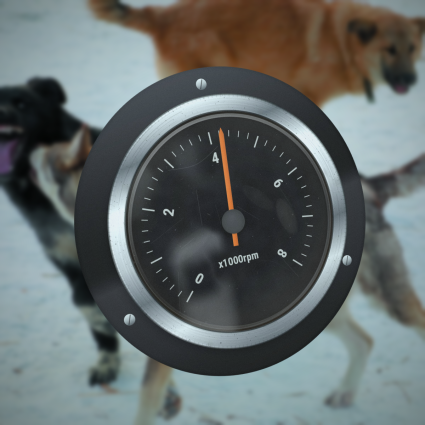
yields **4200** rpm
